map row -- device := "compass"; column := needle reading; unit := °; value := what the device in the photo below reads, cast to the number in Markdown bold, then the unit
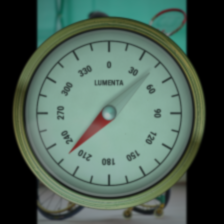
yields **225** °
